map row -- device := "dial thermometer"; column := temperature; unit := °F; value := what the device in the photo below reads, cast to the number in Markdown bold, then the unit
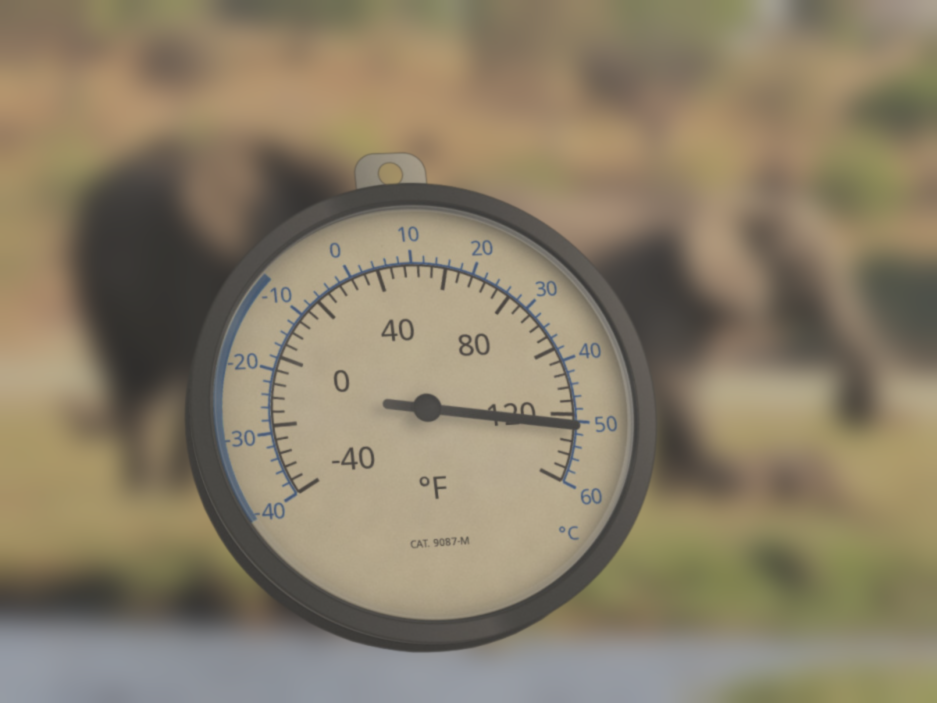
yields **124** °F
